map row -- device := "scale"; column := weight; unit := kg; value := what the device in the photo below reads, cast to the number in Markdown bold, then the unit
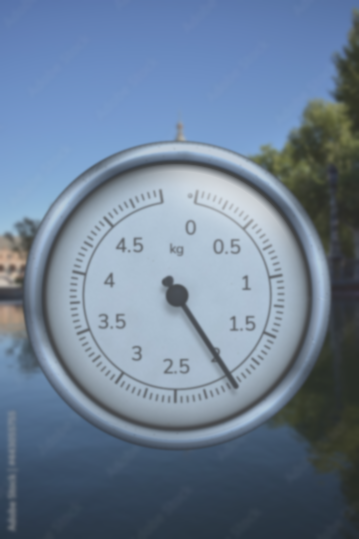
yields **2** kg
